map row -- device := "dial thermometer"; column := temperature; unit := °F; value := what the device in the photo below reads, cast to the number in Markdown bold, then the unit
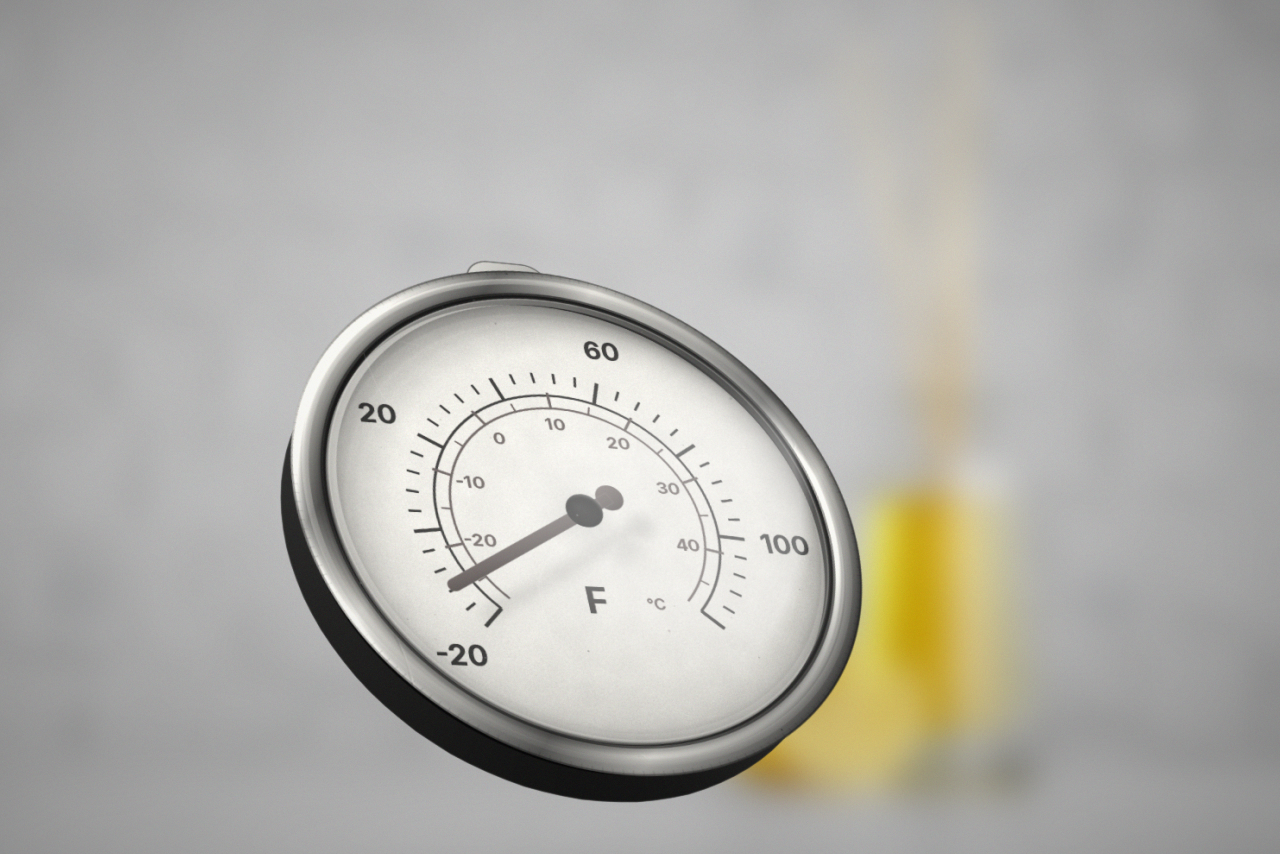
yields **-12** °F
